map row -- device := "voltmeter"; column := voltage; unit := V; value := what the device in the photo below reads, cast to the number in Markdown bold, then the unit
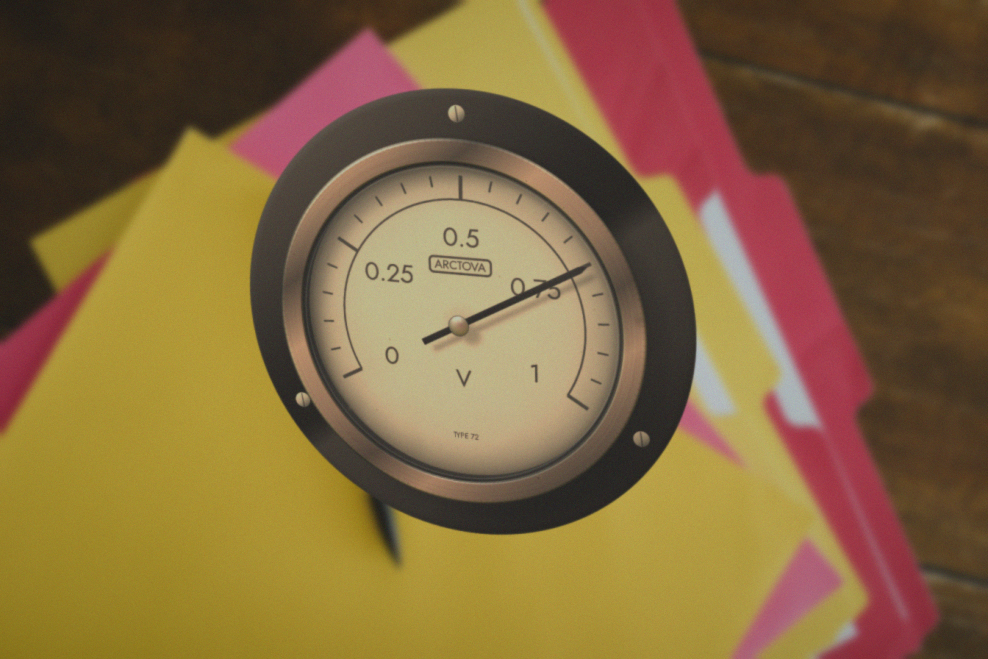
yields **0.75** V
